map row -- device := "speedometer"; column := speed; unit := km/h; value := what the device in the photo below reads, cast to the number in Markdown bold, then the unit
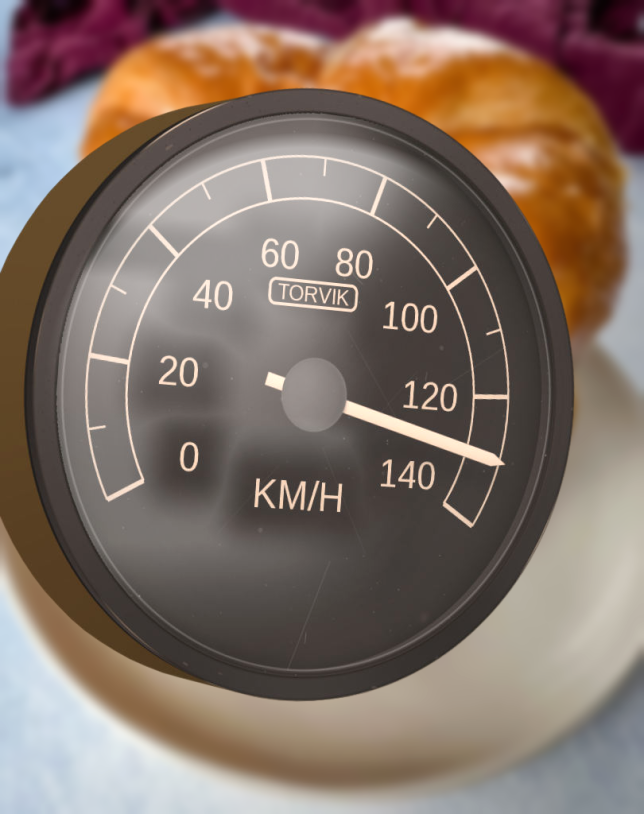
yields **130** km/h
